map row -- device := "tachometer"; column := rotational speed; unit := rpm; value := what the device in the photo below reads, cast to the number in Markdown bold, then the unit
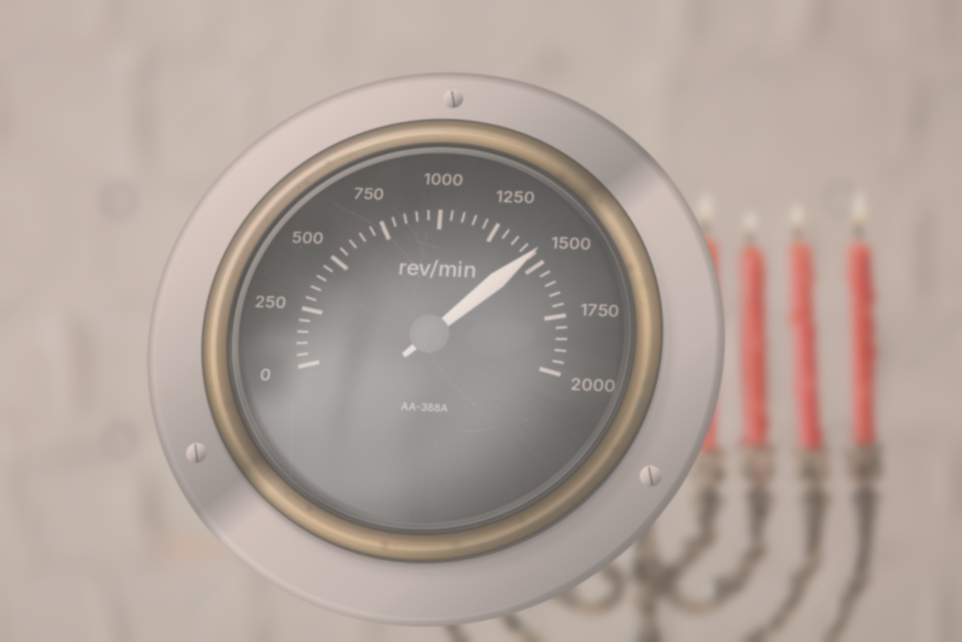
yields **1450** rpm
